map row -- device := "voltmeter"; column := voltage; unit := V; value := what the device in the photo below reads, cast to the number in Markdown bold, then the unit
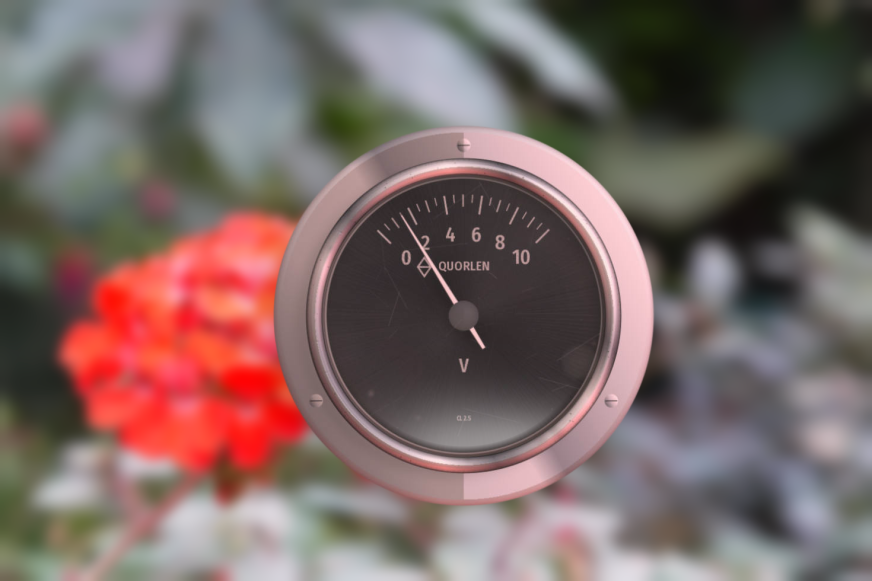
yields **1.5** V
